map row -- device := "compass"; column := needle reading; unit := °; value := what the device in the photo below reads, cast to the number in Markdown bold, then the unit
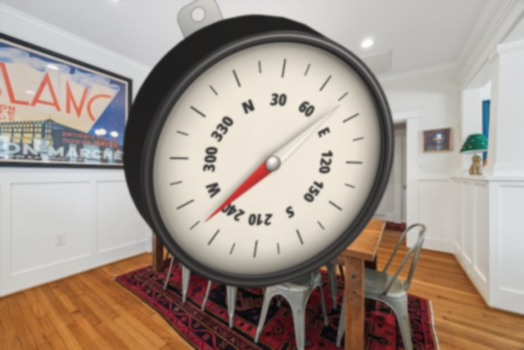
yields **255** °
